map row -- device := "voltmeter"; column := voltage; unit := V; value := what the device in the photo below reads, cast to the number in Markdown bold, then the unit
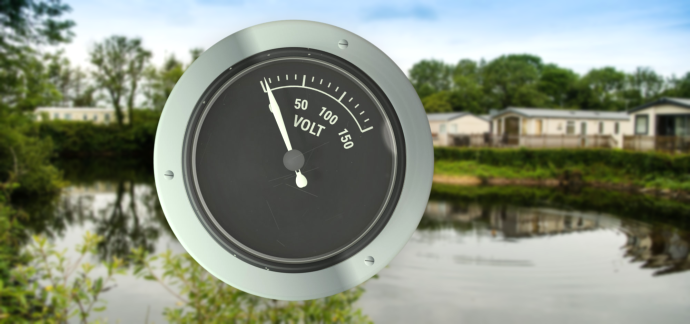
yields **5** V
